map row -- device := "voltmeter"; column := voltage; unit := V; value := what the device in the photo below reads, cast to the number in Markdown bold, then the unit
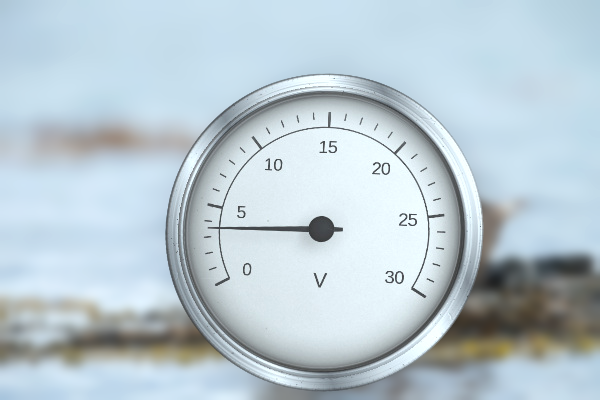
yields **3.5** V
